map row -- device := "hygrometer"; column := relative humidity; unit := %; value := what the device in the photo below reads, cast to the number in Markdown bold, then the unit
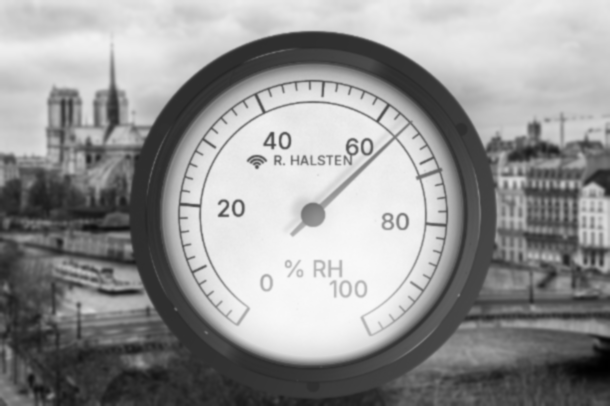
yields **64** %
